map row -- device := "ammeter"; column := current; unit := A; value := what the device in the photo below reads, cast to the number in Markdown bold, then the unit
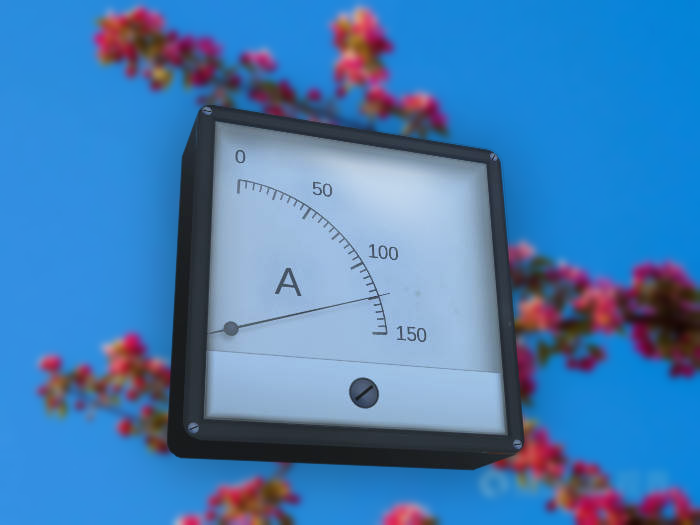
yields **125** A
